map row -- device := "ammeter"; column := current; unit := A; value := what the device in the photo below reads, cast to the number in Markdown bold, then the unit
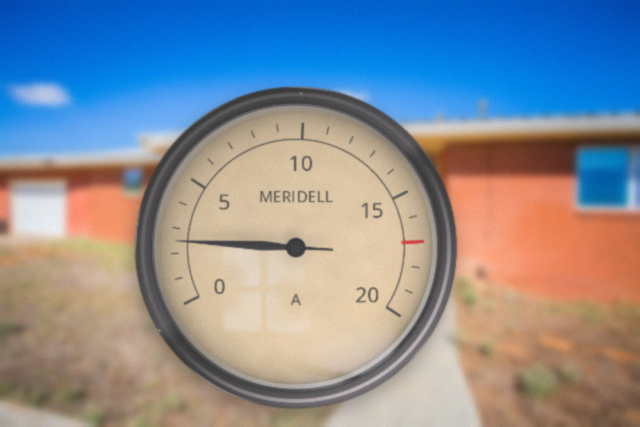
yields **2.5** A
